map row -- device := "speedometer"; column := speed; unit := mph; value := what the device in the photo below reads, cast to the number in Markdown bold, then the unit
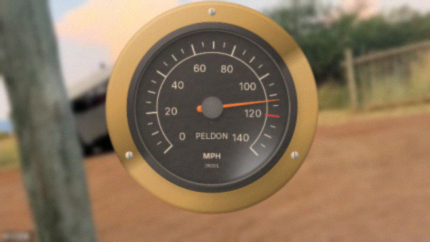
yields **112.5** mph
